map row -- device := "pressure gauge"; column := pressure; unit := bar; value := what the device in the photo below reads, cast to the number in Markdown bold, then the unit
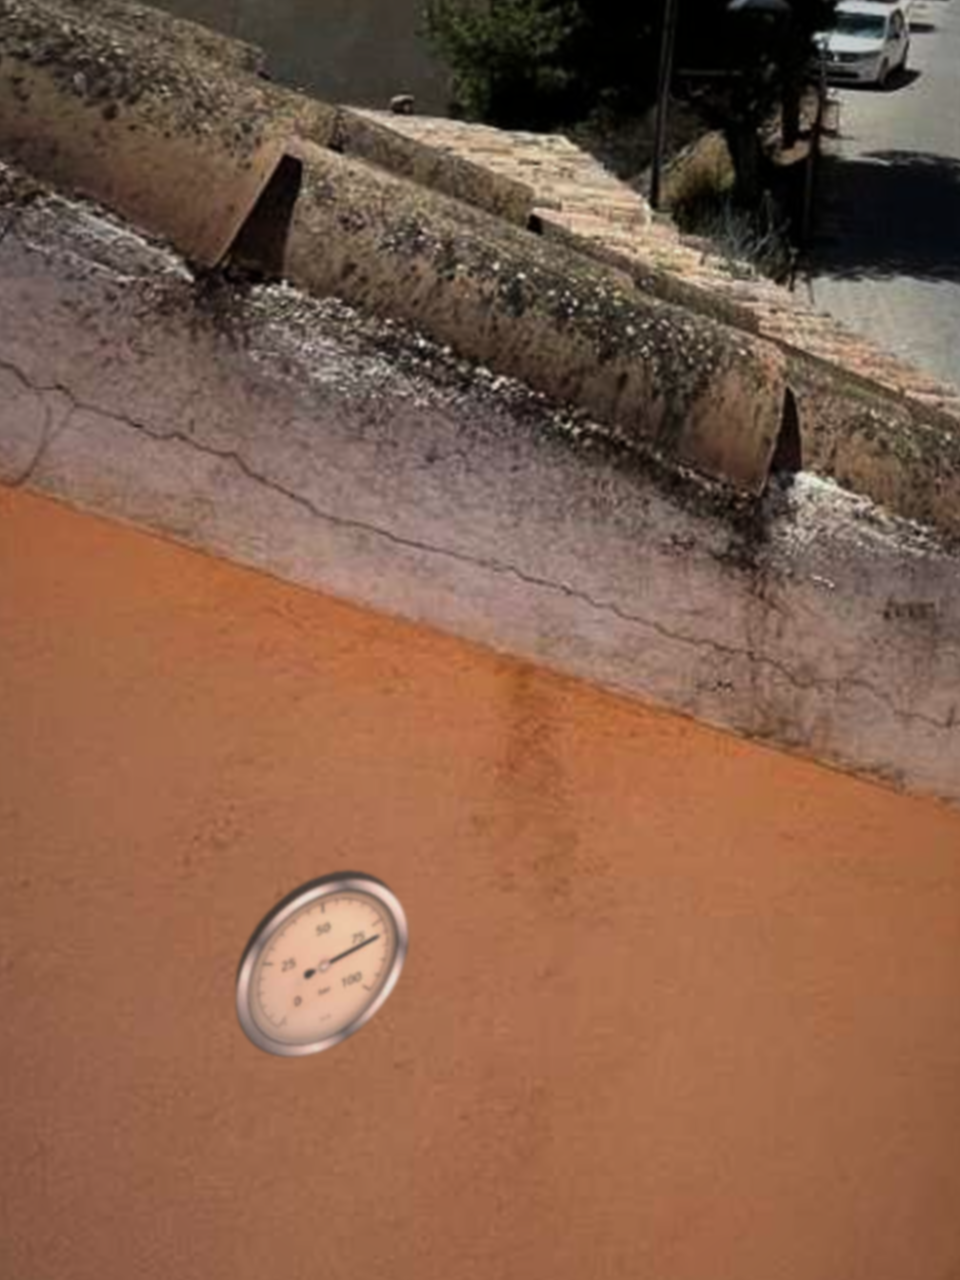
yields **80** bar
